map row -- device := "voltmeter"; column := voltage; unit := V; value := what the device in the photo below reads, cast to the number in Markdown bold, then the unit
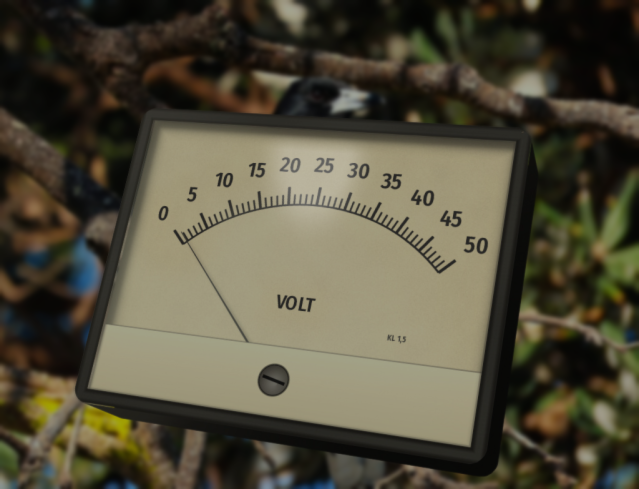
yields **1** V
